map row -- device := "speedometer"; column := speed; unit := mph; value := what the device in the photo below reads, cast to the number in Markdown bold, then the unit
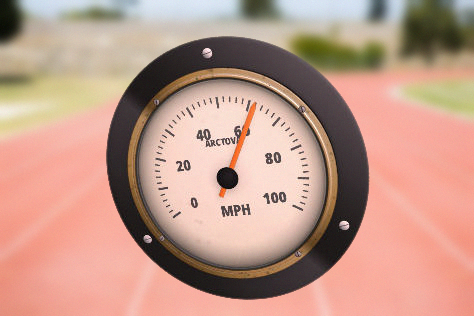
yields **62** mph
